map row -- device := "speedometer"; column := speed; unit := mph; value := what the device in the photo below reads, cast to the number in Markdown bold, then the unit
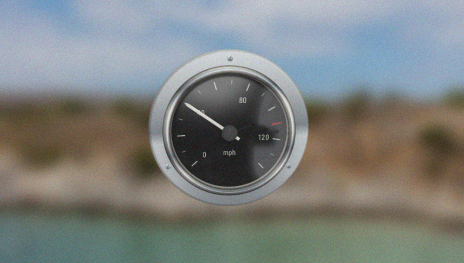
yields **40** mph
